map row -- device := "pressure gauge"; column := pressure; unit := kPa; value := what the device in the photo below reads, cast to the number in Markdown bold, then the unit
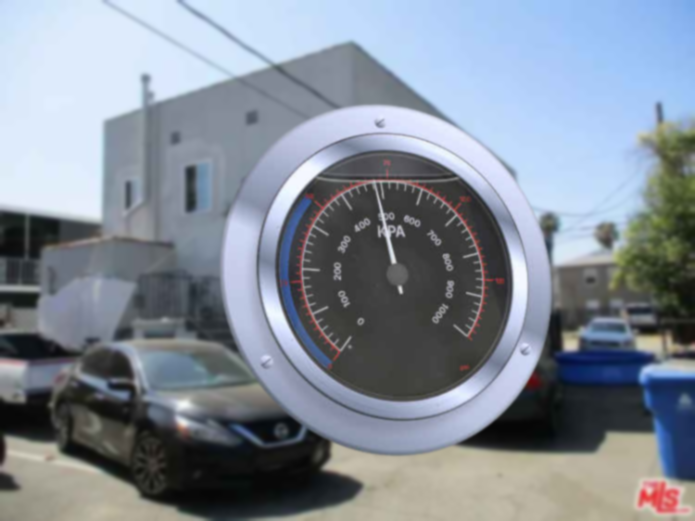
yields **480** kPa
